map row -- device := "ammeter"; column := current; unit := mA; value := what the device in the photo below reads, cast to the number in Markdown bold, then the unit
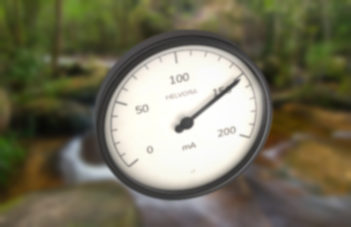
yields **150** mA
